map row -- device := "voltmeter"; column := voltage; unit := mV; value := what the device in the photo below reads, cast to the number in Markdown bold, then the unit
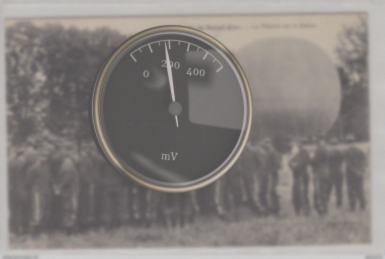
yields **175** mV
